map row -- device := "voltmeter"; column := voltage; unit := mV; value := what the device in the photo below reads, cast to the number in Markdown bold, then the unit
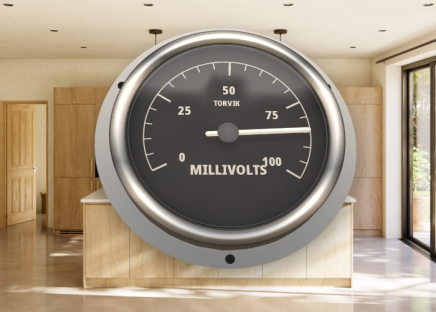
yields **85** mV
